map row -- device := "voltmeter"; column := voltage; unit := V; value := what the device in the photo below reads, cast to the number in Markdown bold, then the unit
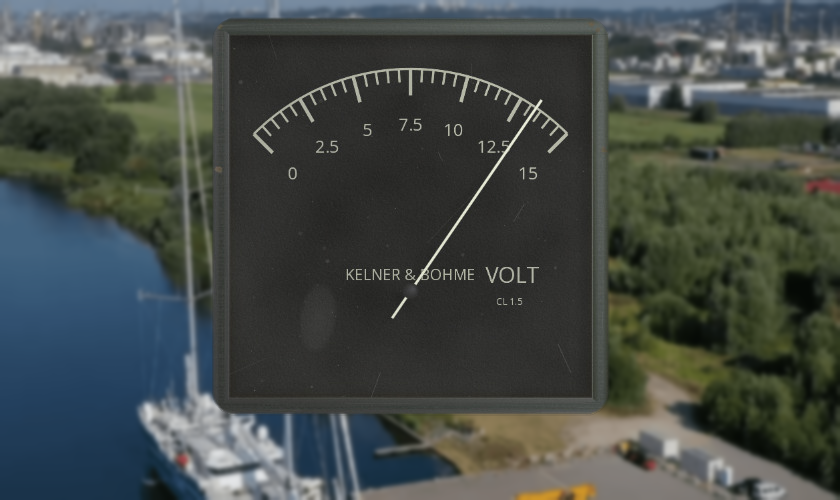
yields **13.25** V
